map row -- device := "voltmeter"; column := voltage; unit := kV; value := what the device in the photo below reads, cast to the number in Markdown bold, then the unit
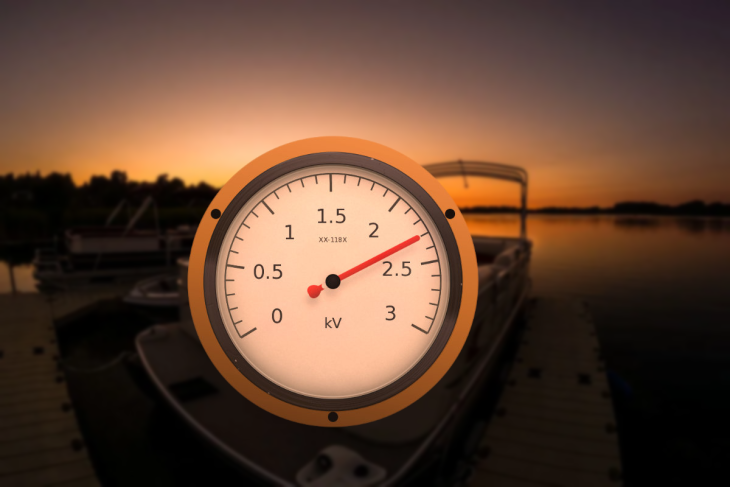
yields **2.3** kV
